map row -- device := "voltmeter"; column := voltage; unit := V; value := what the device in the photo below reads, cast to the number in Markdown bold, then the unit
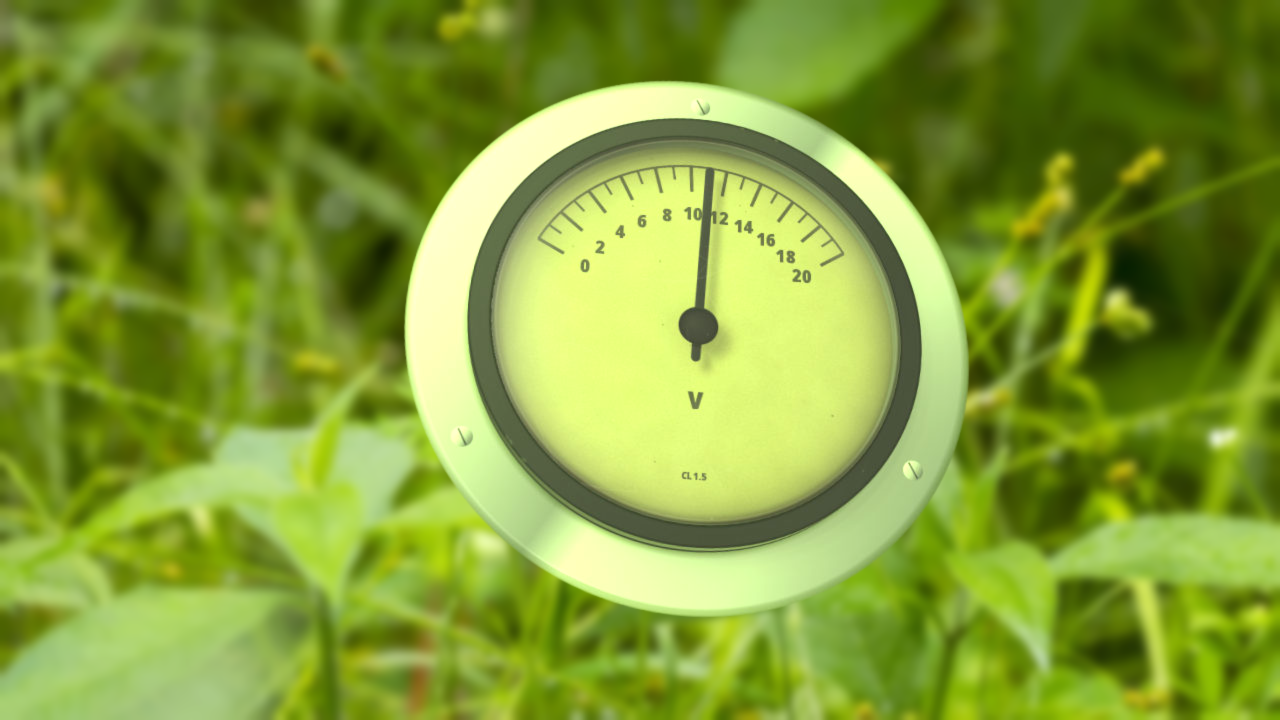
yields **11** V
